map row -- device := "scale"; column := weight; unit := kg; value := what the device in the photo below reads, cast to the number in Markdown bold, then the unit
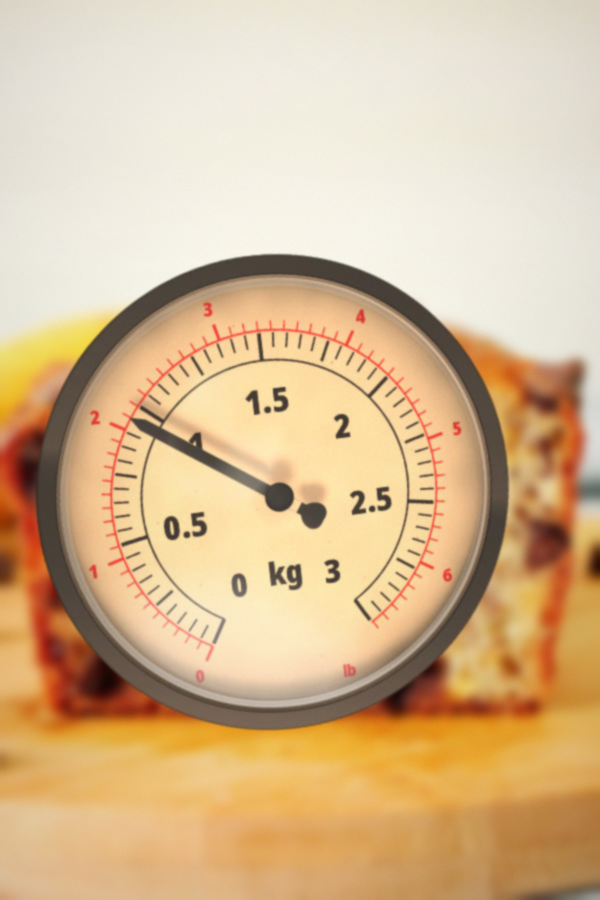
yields **0.95** kg
